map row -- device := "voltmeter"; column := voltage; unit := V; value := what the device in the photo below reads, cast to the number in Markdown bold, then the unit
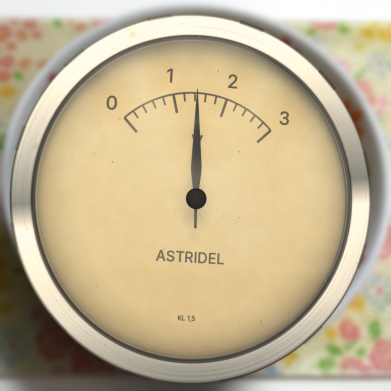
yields **1.4** V
